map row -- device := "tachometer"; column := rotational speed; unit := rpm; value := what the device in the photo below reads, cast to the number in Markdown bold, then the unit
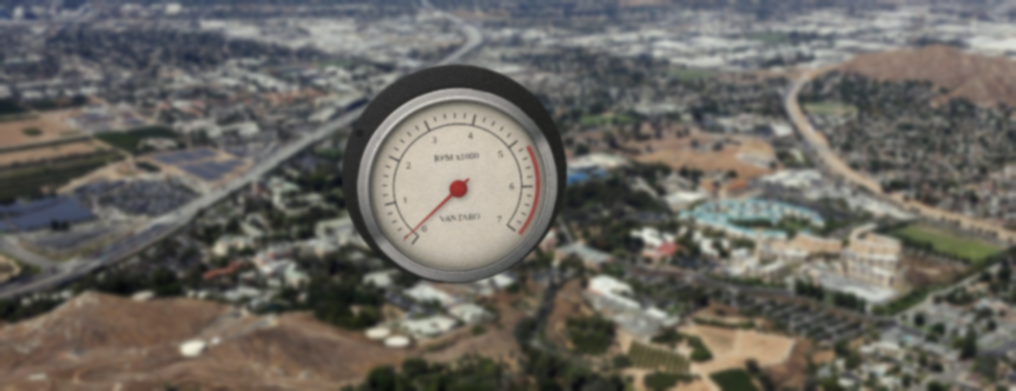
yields **200** rpm
